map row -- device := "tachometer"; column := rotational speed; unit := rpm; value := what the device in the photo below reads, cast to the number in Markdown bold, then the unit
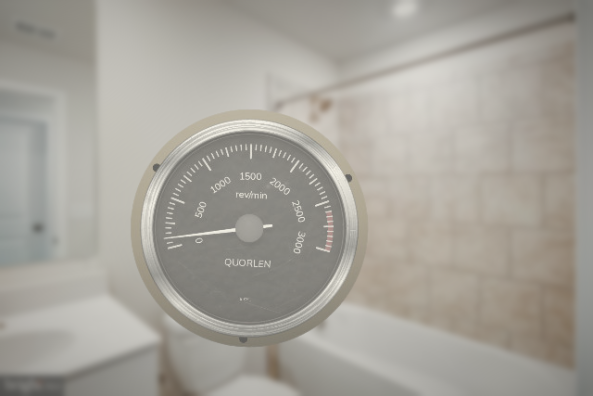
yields **100** rpm
